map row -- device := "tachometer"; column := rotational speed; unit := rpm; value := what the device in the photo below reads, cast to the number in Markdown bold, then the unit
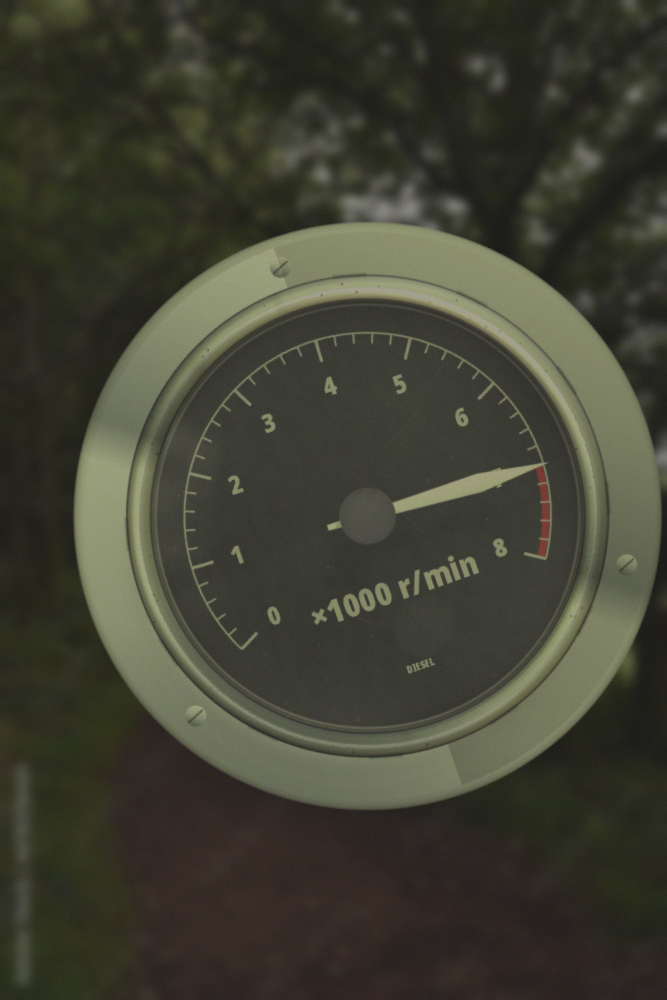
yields **7000** rpm
